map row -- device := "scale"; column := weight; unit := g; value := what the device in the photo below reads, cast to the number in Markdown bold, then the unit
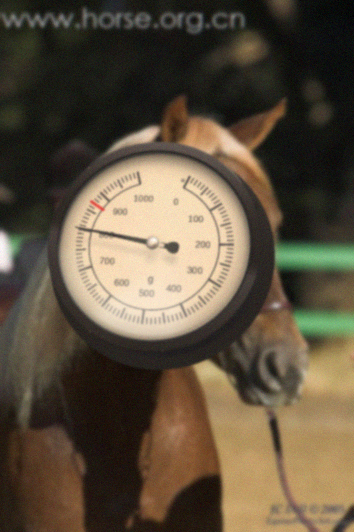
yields **800** g
